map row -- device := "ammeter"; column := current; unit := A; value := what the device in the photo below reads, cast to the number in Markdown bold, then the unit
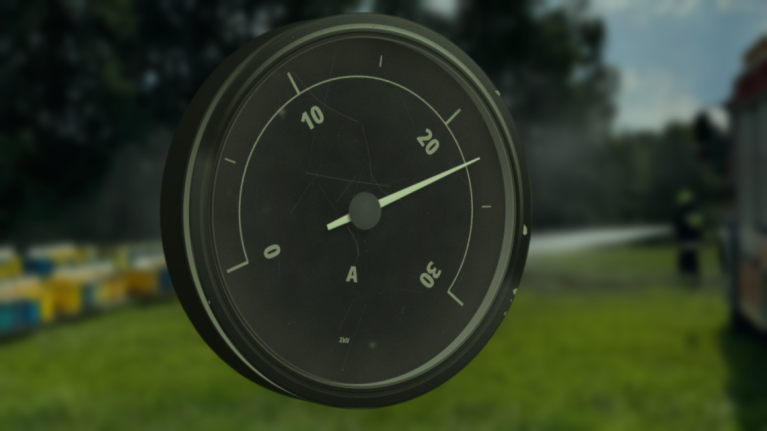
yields **22.5** A
